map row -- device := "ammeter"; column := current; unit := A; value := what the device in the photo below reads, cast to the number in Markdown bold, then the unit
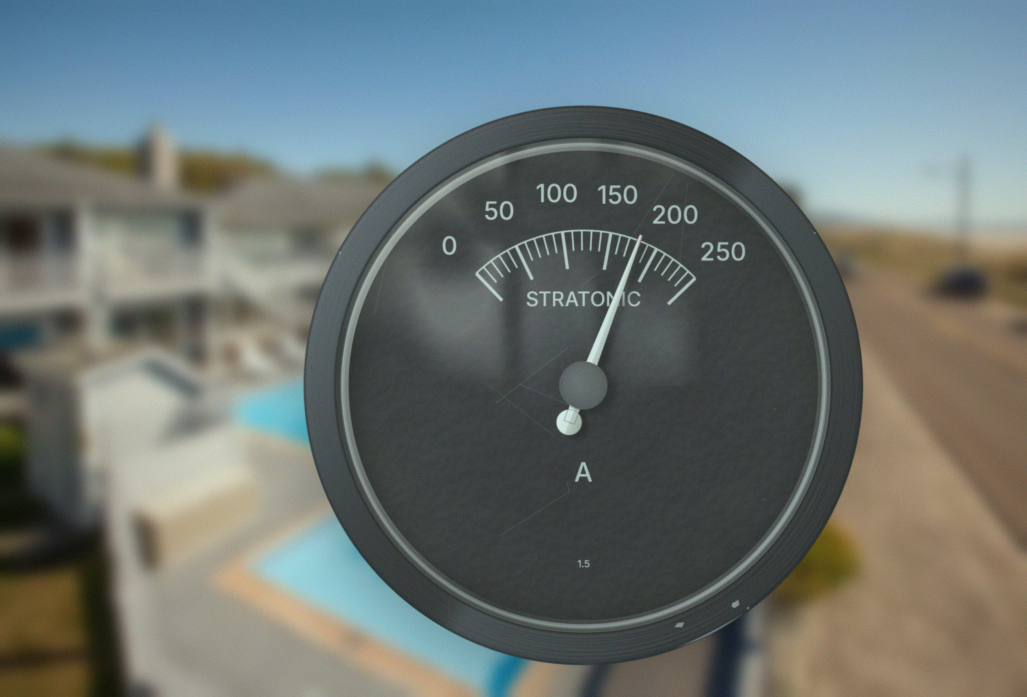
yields **180** A
